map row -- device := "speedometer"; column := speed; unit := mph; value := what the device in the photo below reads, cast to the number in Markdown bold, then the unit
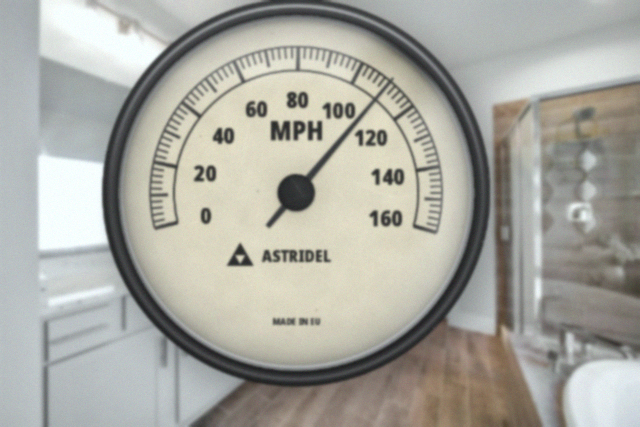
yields **110** mph
